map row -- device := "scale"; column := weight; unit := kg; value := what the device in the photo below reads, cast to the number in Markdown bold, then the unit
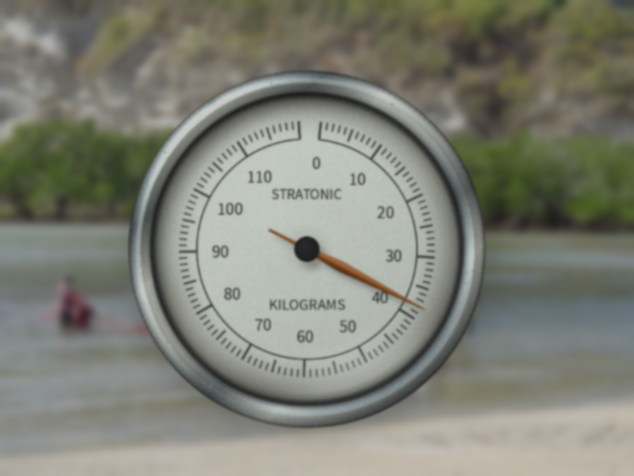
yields **38** kg
